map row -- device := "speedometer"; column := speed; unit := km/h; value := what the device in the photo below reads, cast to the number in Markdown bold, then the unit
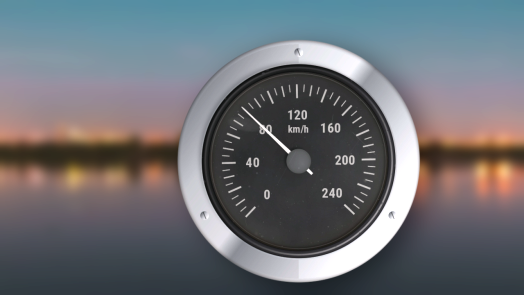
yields **80** km/h
